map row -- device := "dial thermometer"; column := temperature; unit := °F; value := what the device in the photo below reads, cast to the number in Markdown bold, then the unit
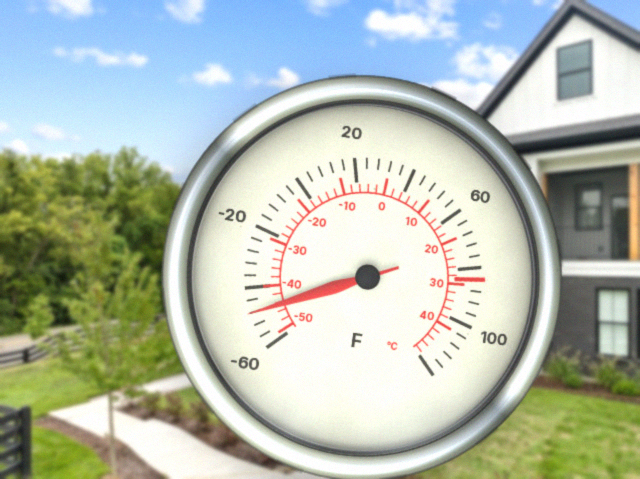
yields **-48** °F
